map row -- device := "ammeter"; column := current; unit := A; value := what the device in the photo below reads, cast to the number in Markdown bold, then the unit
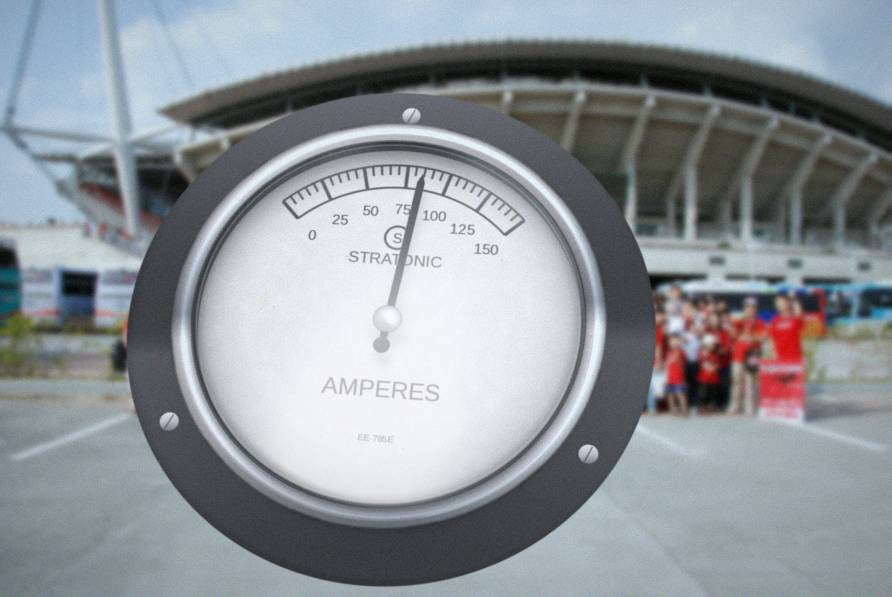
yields **85** A
